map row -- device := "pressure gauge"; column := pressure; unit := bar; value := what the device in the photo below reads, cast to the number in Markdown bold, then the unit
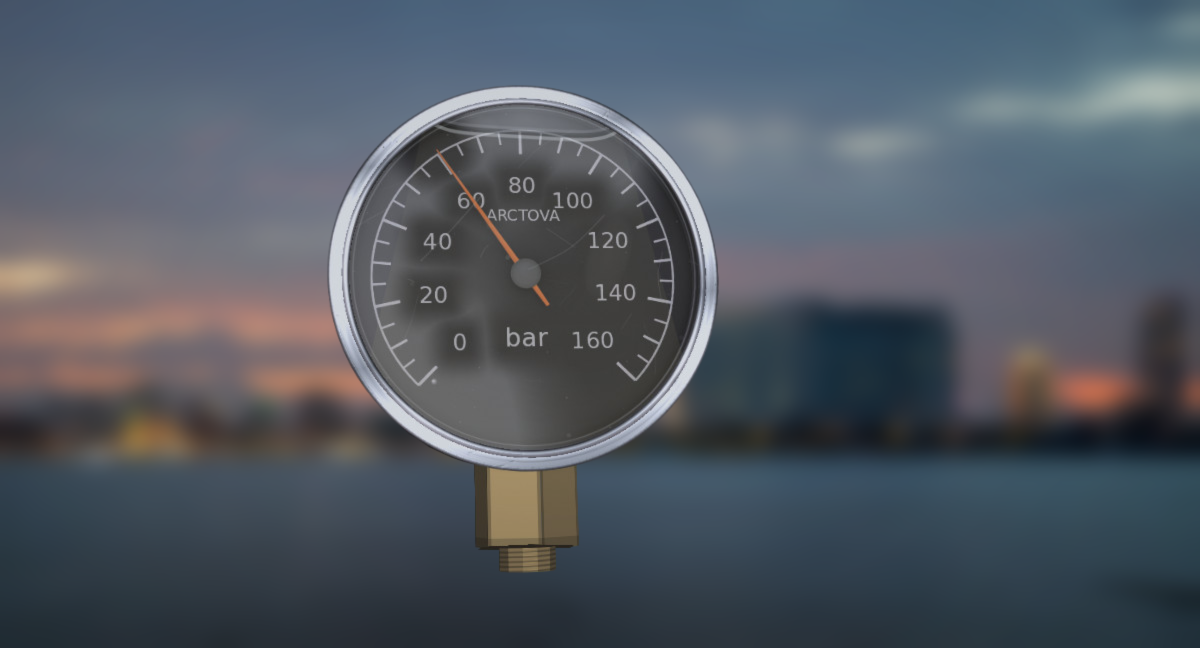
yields **60** bar
